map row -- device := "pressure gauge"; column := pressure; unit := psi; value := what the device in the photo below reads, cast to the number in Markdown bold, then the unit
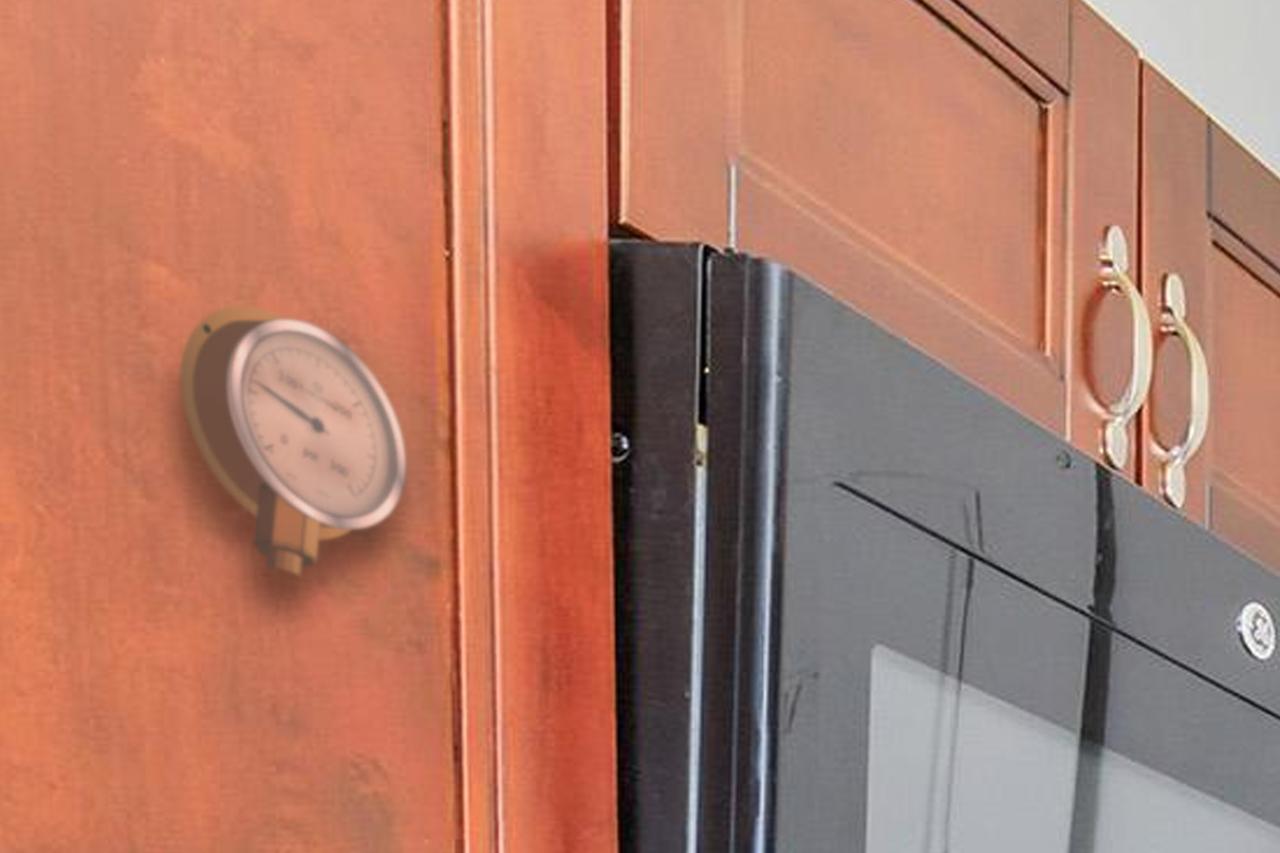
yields **60** psi
